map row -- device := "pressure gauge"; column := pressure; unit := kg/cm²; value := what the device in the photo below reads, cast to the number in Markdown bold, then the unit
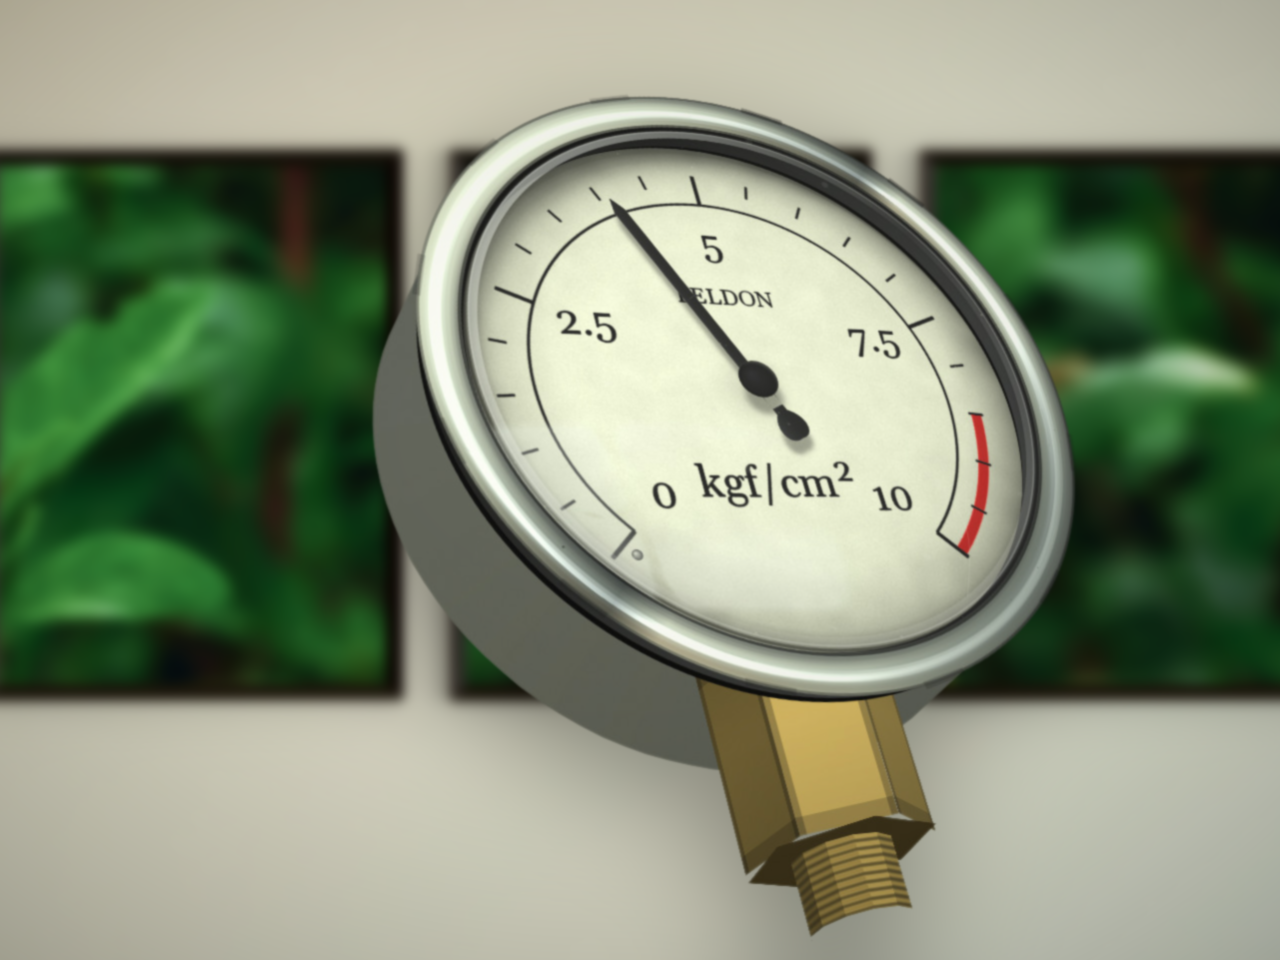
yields **4** kg/cm²
